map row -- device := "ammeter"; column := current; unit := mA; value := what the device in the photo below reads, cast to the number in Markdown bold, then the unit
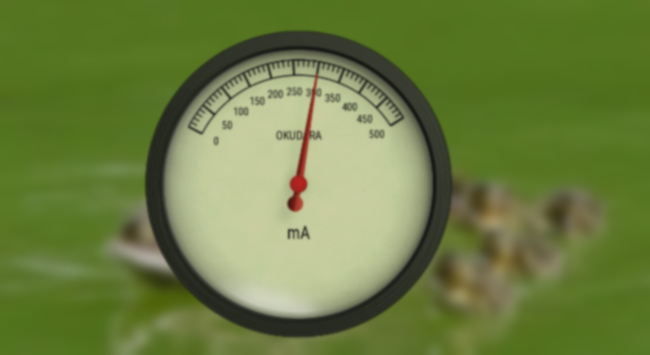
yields **300** mA
